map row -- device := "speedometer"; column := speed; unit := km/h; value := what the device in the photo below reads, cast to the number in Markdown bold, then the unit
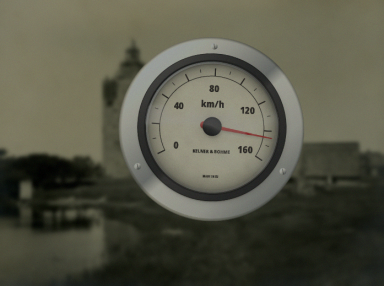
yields **145** km/h
